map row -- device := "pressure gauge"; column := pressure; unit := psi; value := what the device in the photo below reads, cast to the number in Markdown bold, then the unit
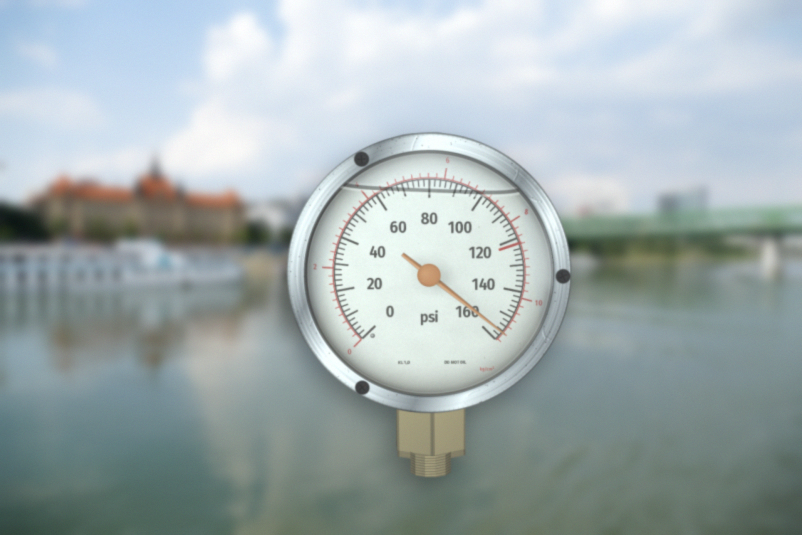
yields **156** psi
